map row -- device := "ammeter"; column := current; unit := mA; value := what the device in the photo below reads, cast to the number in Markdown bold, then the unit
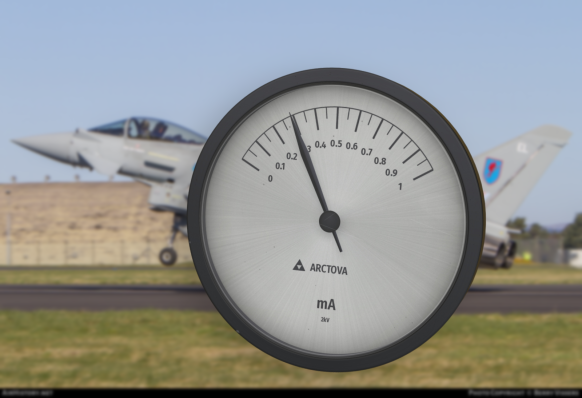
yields **0.3** mA
